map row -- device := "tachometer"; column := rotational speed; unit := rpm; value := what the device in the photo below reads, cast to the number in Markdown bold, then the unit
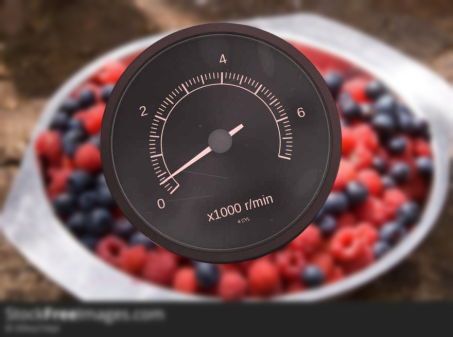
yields **300** rpm
